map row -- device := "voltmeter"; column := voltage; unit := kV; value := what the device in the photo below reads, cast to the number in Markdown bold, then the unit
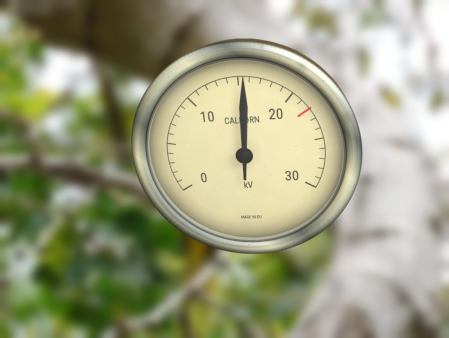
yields **15.5** kV
